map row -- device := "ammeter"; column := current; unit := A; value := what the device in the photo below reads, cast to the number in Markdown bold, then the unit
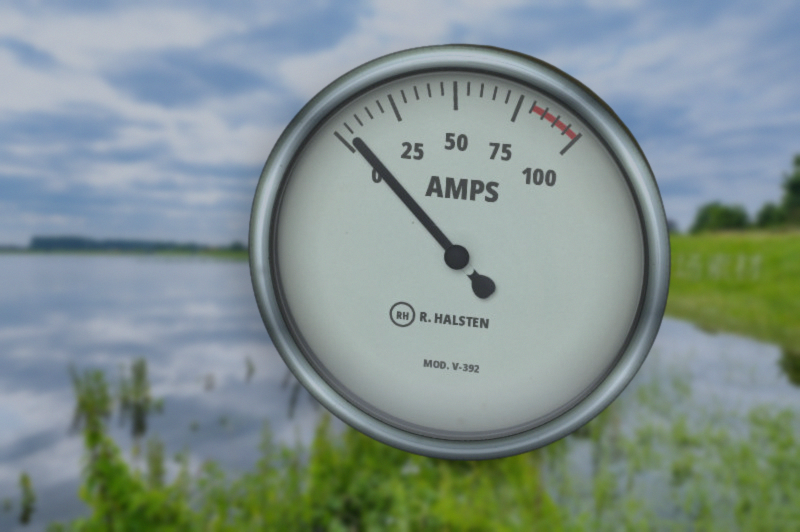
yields **5** A
